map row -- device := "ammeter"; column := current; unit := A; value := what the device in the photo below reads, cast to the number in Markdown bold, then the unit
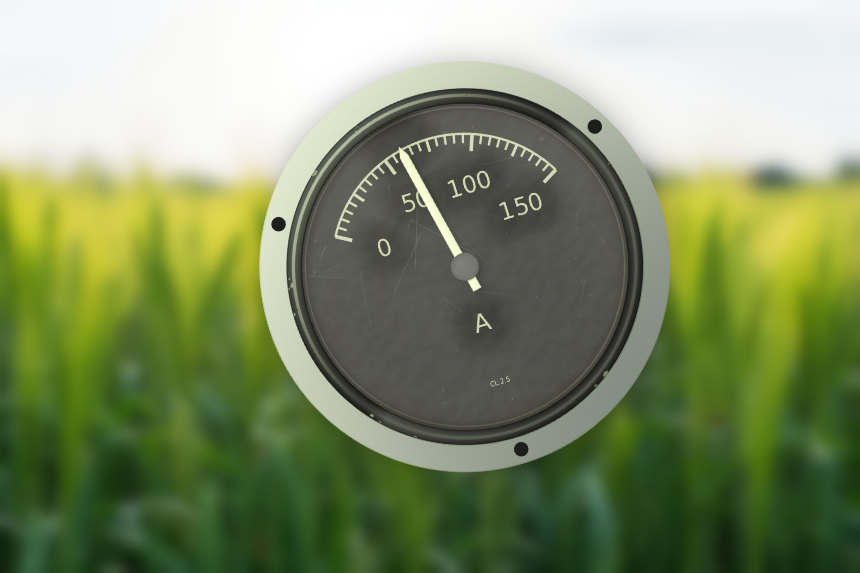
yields **60** A
